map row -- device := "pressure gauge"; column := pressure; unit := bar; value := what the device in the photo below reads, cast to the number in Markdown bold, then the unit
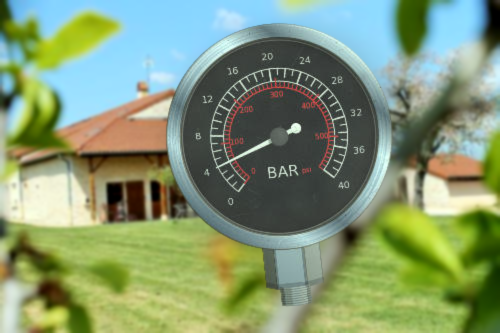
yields **4** bar
